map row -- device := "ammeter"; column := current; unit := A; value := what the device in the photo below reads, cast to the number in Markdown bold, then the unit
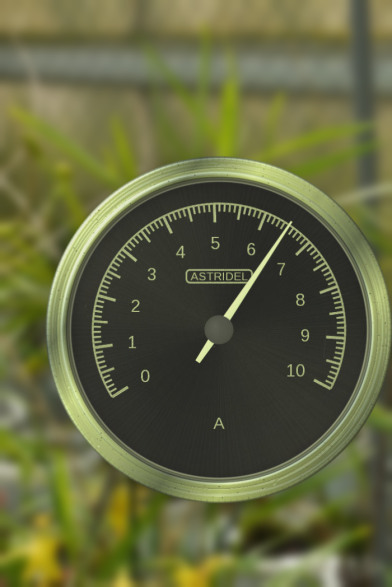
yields **6.5** A
